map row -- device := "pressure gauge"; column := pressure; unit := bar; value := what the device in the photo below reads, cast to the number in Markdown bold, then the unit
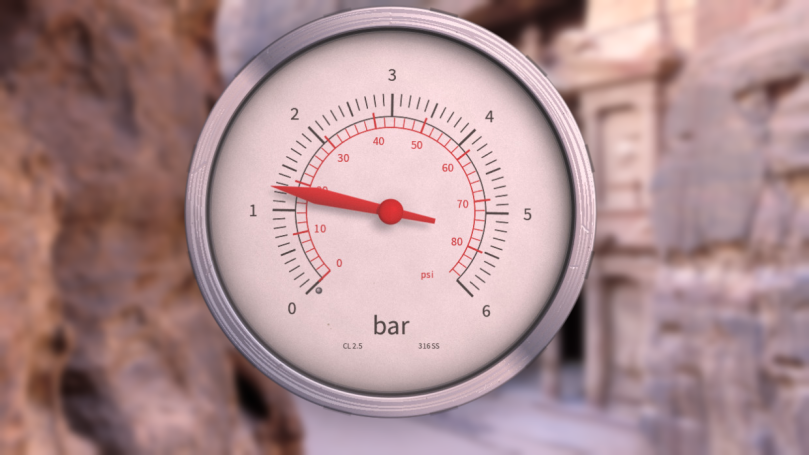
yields **1.25** bar
